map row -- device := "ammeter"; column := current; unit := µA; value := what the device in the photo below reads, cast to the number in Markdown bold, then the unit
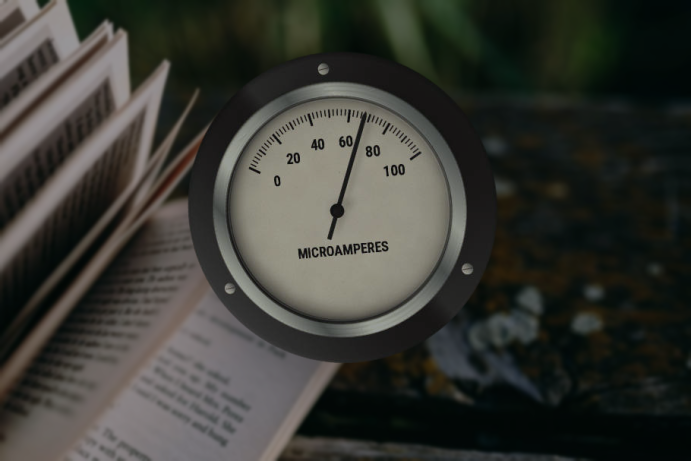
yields **68** µA
